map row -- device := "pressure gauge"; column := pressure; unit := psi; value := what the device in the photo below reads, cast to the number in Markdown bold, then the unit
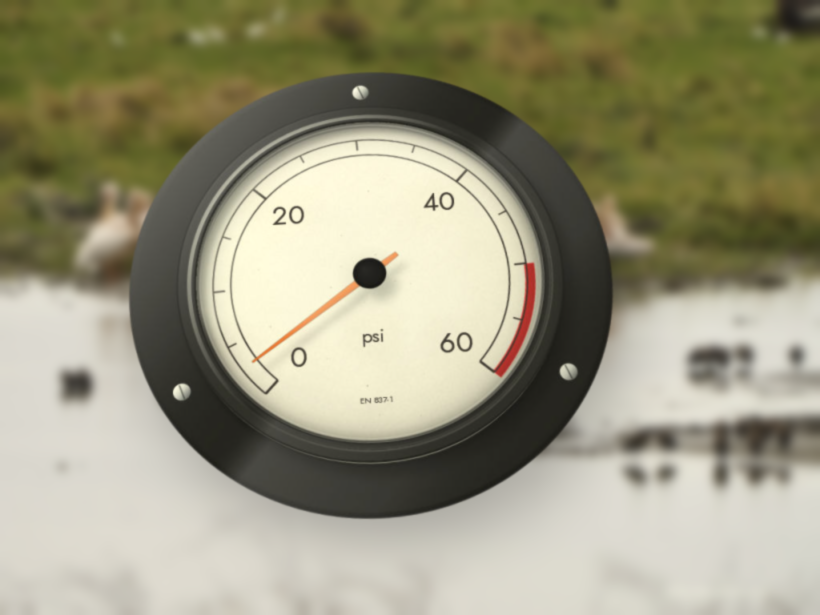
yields **2.5** psi
